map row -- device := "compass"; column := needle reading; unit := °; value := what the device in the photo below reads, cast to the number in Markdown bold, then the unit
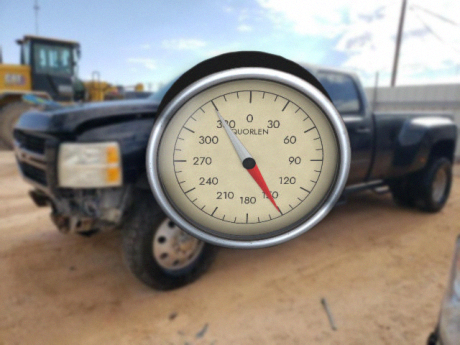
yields **150** °
